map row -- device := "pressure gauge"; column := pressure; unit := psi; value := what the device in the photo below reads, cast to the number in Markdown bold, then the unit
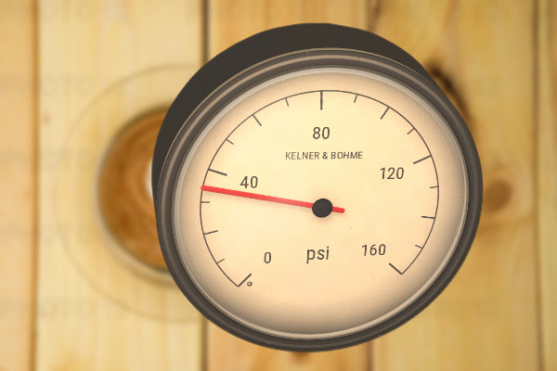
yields **35** psi
